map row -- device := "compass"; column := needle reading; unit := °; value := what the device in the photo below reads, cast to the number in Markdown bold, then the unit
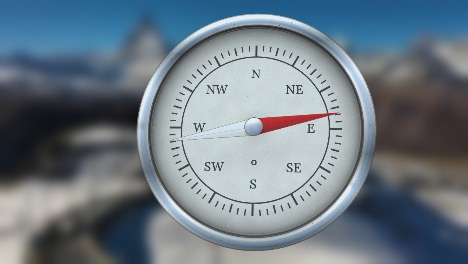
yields **80** °
